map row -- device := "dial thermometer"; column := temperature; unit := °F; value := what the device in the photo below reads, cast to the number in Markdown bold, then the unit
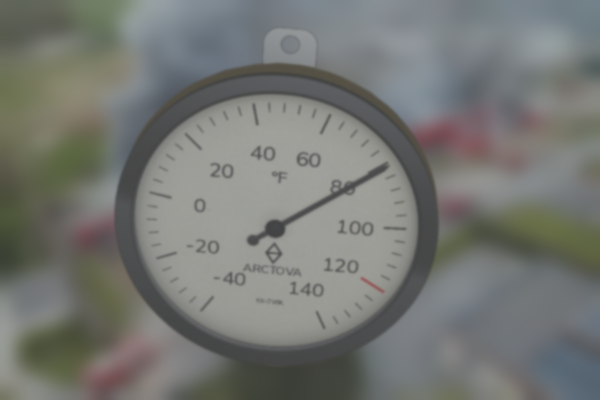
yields **80** °F
